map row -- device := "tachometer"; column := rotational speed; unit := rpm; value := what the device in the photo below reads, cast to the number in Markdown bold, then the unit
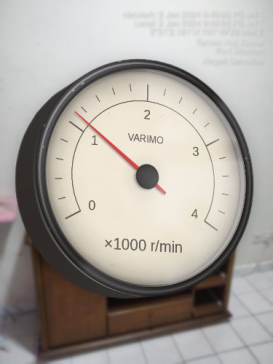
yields **1100** rpm
